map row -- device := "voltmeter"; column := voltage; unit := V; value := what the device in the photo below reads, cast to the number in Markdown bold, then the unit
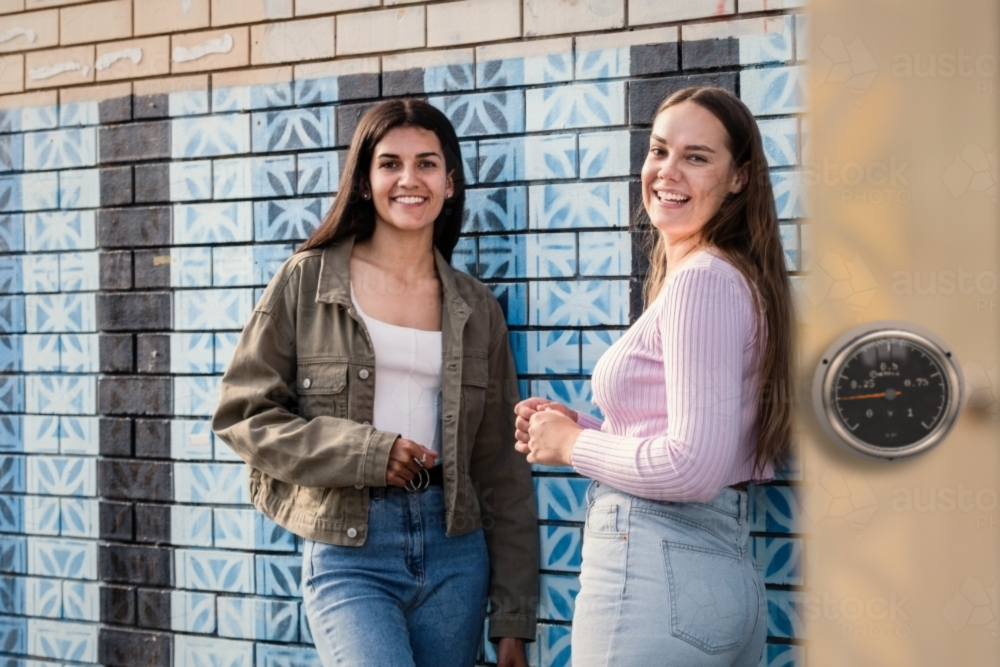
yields **0.15** V
